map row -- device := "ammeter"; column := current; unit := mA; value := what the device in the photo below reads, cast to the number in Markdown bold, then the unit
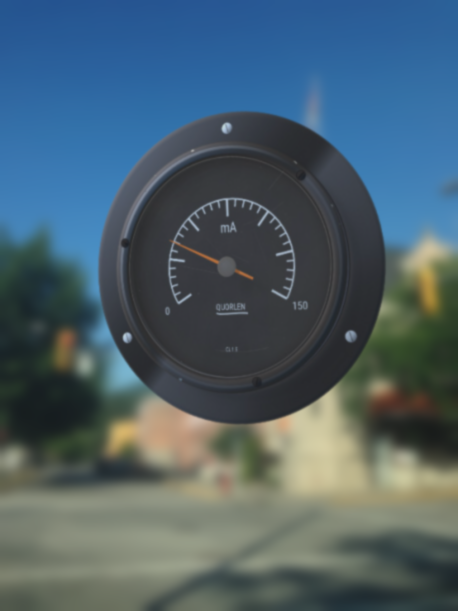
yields **35** mA
